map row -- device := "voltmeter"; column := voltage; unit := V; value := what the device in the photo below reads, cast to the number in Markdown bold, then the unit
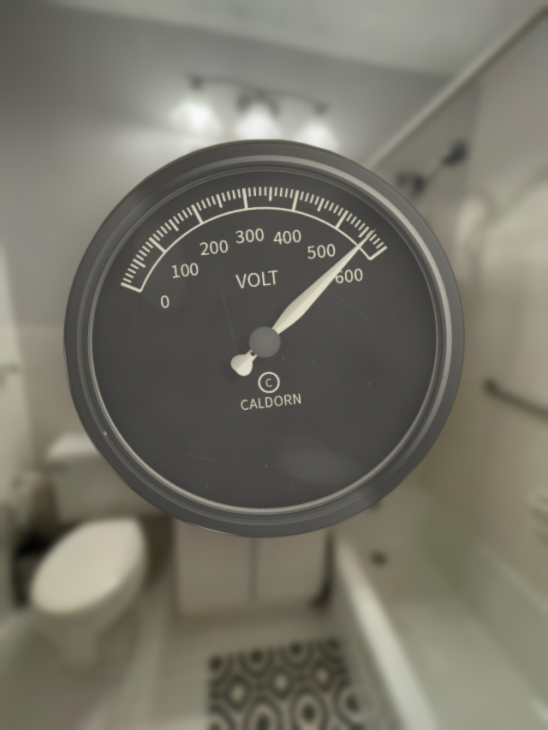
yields **560** V
